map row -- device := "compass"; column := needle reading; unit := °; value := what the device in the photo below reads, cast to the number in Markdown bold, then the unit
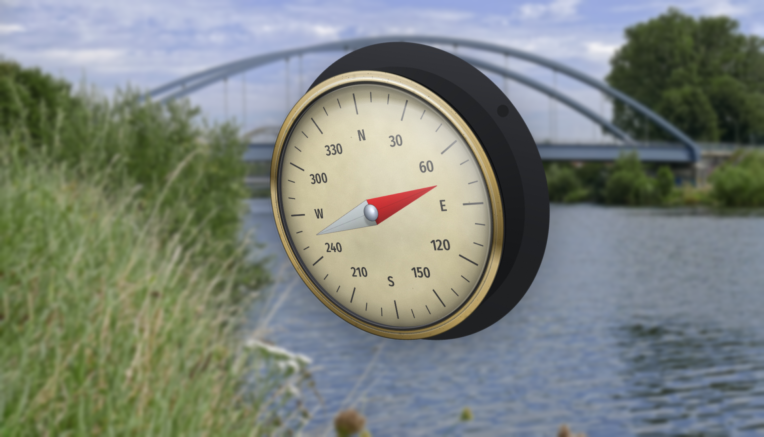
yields **75** °
